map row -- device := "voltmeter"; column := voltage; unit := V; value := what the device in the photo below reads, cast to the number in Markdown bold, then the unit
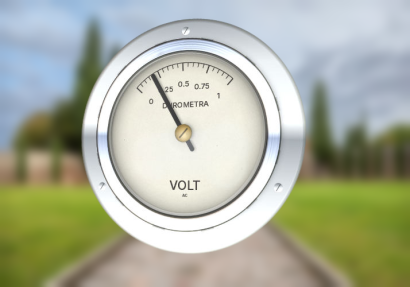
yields **0.2** V
